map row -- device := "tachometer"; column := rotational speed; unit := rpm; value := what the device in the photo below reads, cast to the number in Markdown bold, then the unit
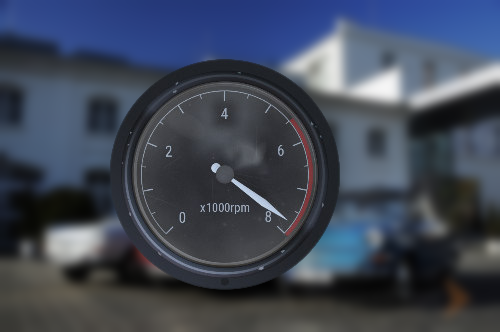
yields **7750** rpm
